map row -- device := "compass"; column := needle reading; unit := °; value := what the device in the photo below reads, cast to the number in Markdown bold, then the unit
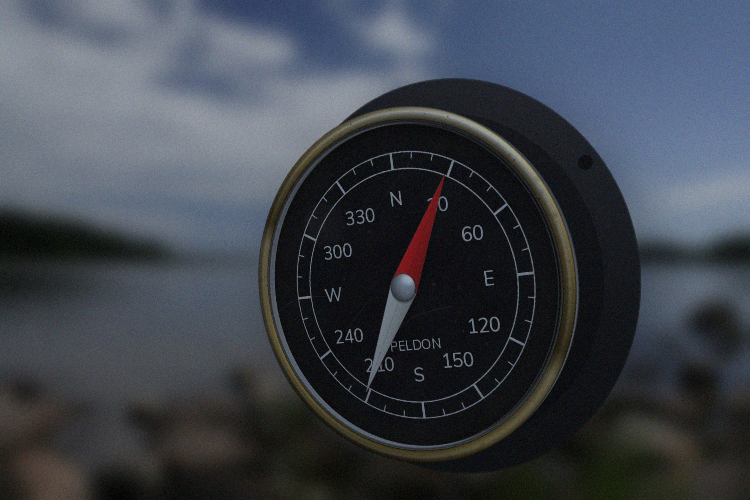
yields **30** °
